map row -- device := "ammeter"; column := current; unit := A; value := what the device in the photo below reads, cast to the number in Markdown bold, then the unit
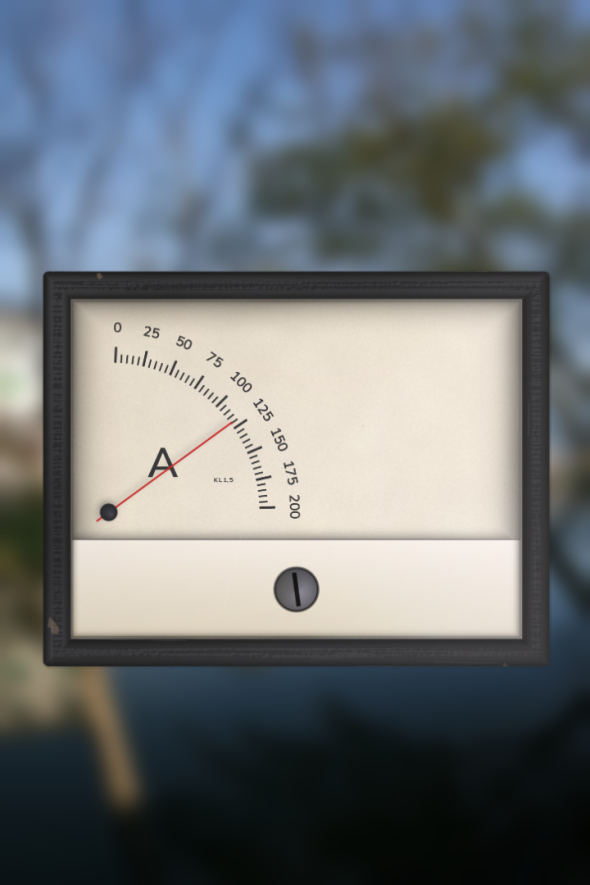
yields **120** A
